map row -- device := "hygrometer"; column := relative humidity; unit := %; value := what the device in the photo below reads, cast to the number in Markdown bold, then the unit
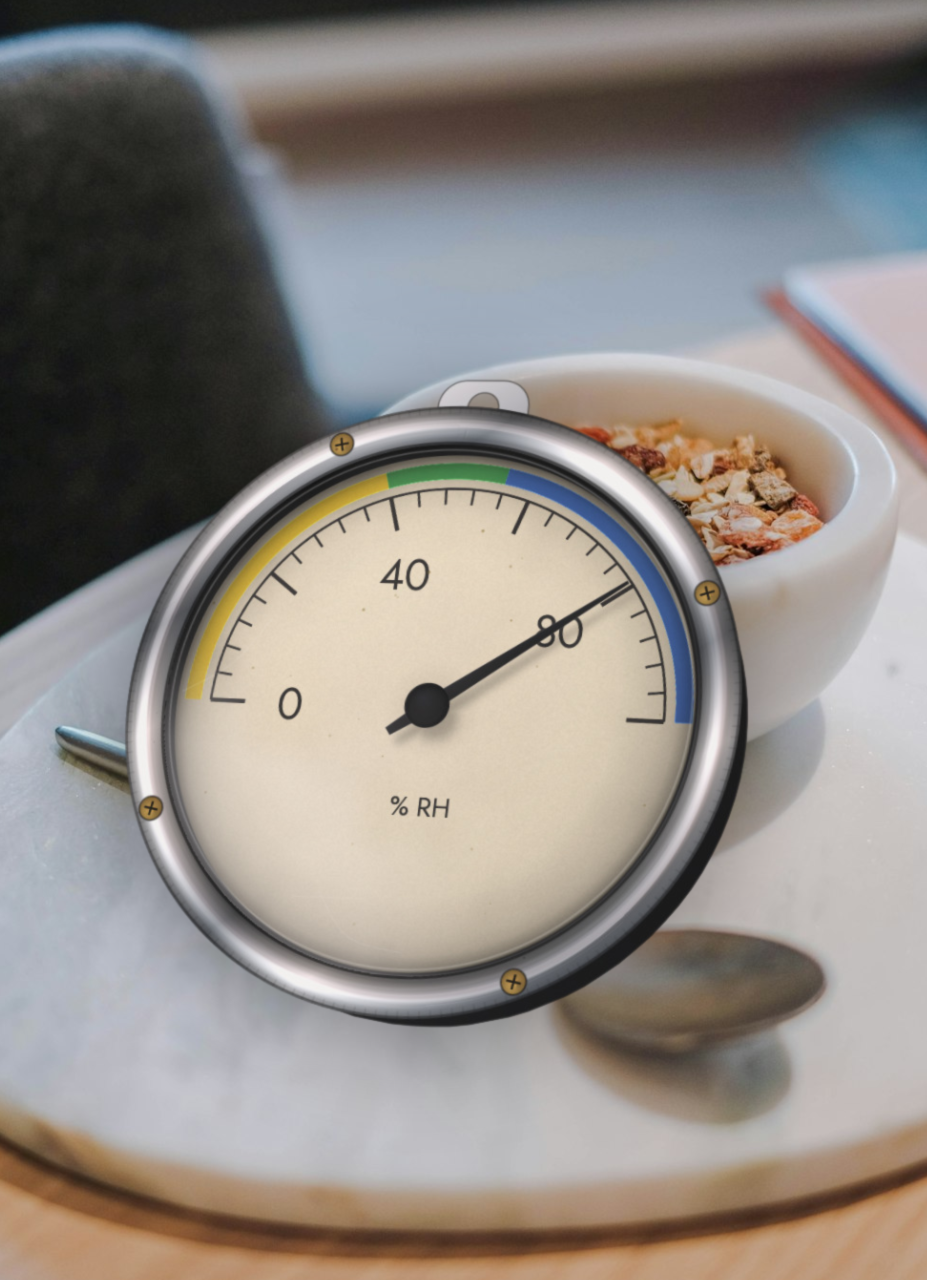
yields **80** %
